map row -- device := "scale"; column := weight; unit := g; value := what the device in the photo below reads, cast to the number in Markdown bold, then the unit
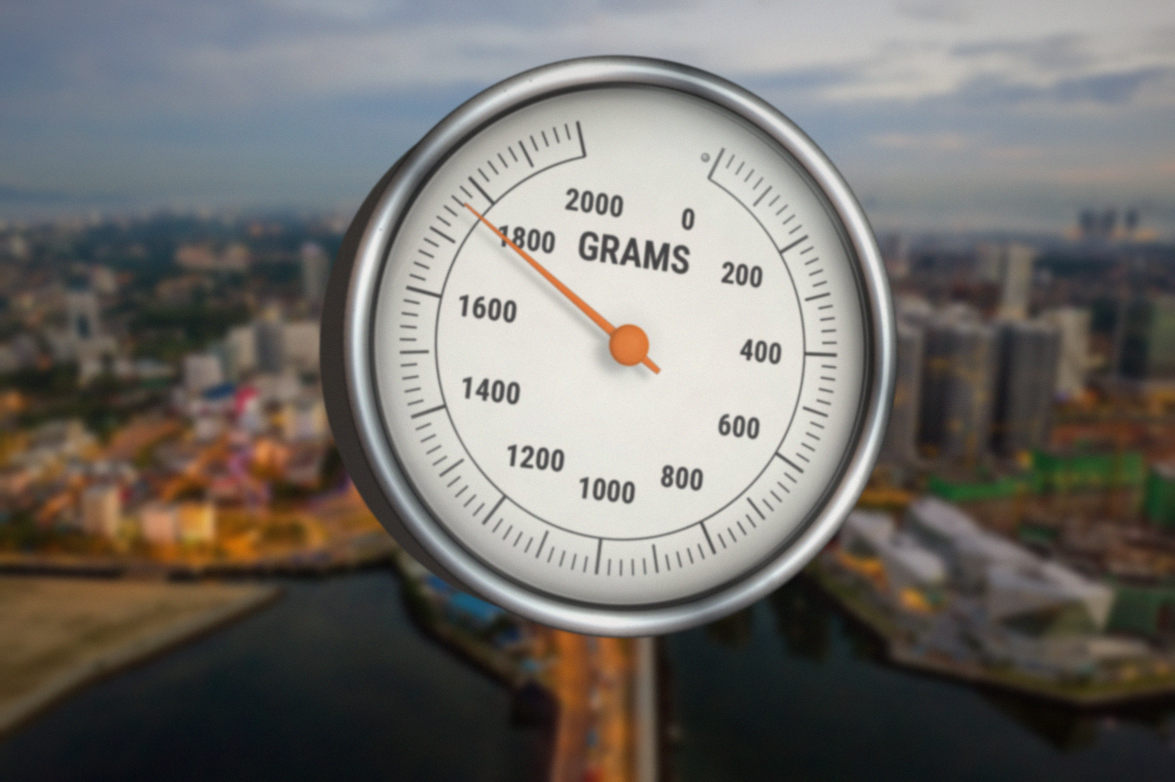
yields **1760** g
